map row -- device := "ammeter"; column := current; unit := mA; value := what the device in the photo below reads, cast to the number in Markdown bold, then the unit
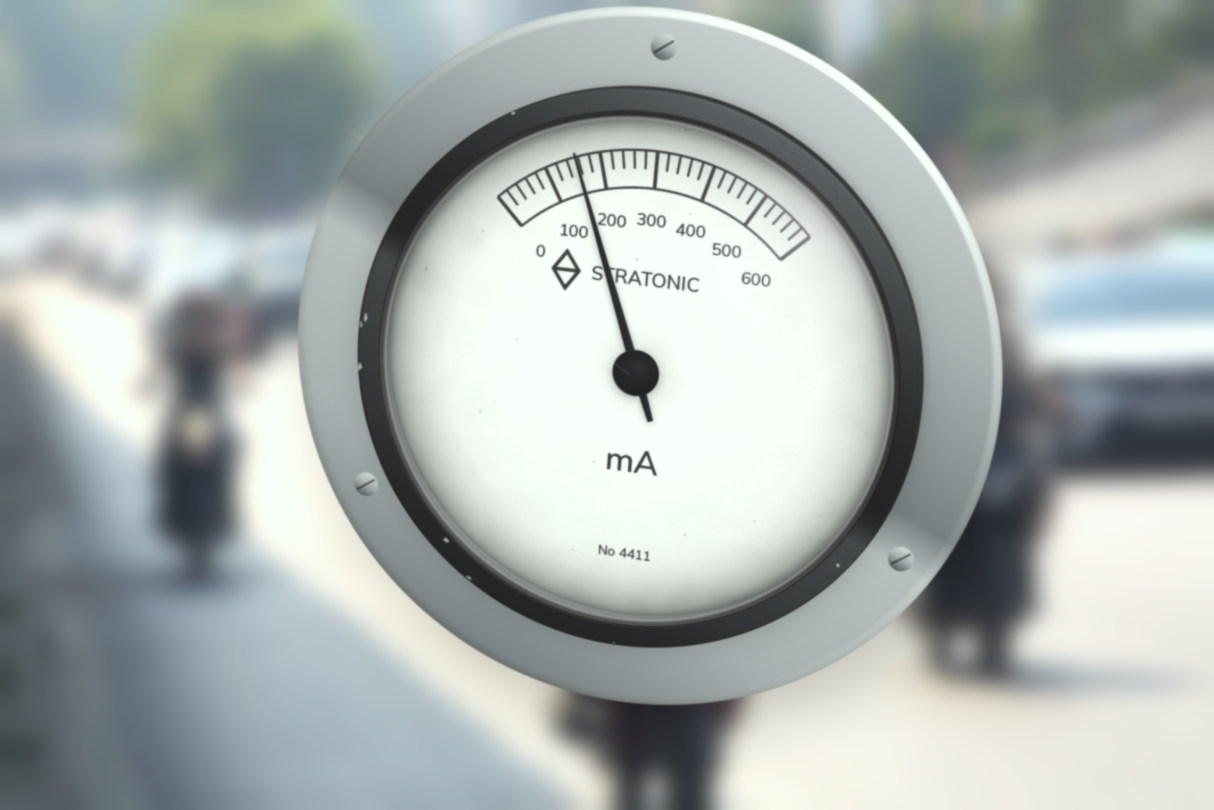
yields **160** mA
